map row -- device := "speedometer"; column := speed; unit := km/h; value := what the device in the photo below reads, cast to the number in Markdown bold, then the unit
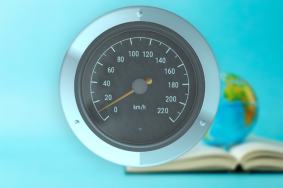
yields **10** km/h
